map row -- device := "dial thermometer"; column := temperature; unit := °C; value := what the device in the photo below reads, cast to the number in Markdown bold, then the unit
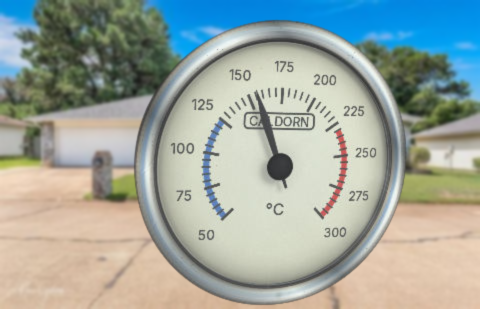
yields **155** °C
